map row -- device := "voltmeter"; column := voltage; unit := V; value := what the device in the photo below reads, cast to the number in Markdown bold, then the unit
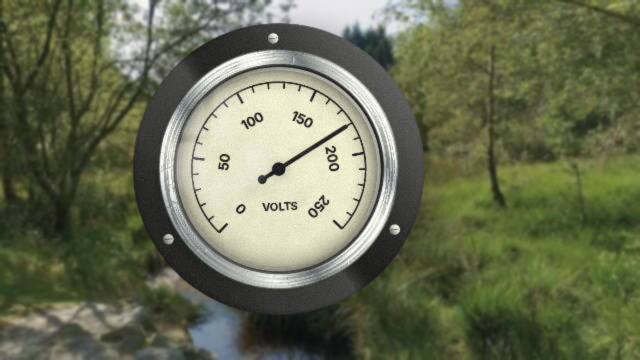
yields **180** V
